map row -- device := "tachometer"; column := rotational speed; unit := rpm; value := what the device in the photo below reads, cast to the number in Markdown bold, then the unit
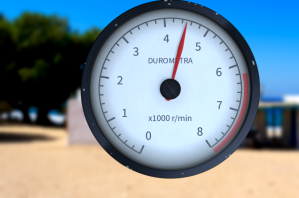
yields **4500** rpm
